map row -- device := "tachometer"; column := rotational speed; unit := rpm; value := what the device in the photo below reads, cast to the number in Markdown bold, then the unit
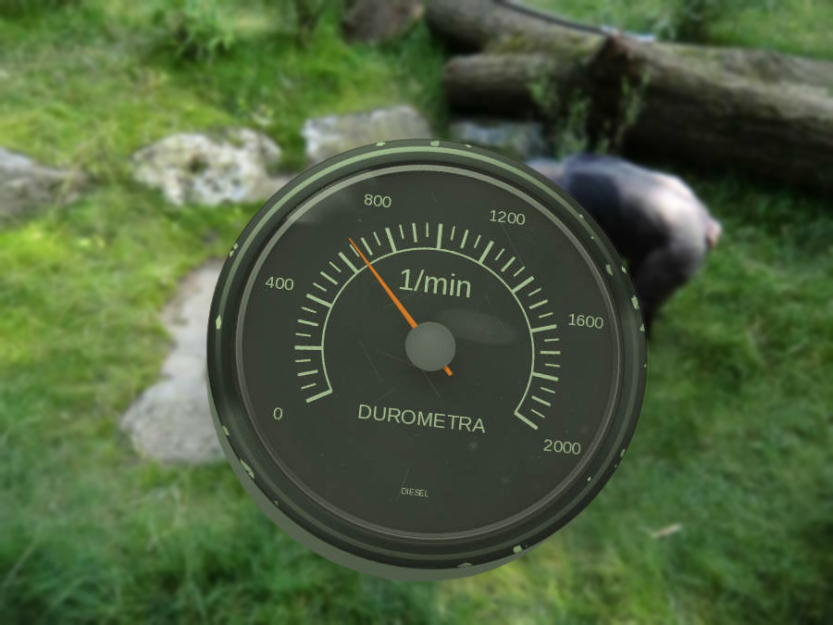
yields **650** rpm
